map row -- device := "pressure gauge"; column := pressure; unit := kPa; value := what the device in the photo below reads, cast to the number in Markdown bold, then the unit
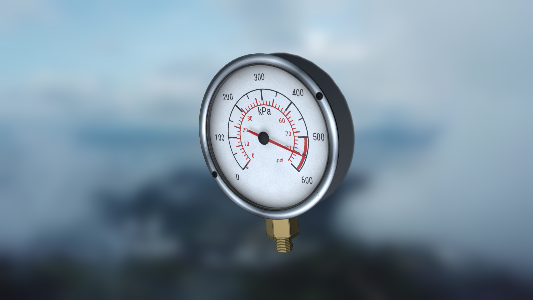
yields **550** kPa
